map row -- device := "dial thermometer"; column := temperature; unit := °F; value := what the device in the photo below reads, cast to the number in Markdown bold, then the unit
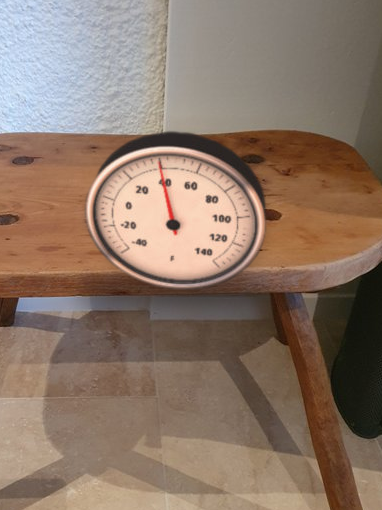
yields **40** °F
